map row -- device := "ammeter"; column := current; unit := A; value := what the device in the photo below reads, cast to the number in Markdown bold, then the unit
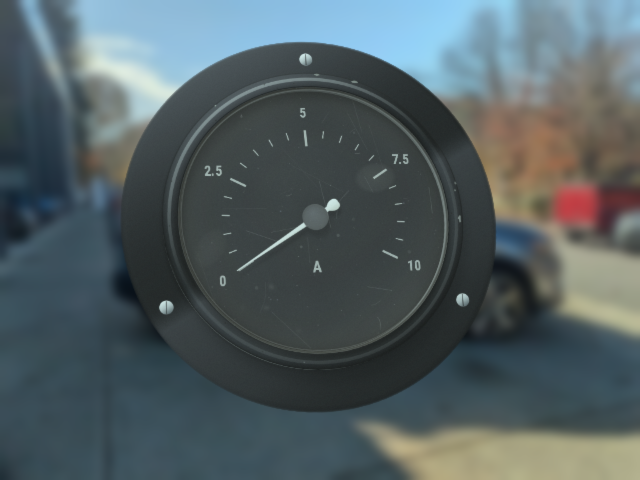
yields **0** A
